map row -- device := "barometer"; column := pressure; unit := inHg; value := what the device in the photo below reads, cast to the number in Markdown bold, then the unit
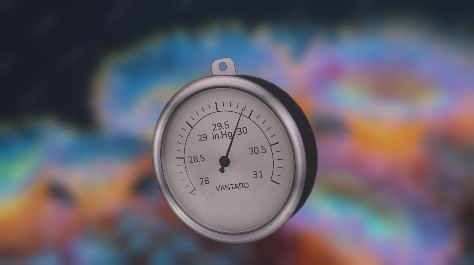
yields **29.9** inHg
